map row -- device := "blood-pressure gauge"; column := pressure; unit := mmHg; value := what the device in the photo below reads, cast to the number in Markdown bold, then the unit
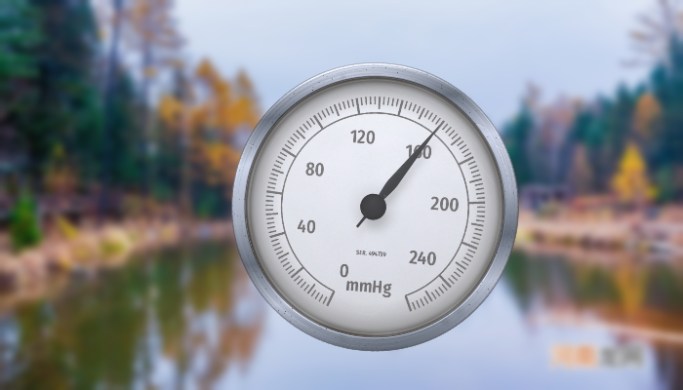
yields **160** mmHg
